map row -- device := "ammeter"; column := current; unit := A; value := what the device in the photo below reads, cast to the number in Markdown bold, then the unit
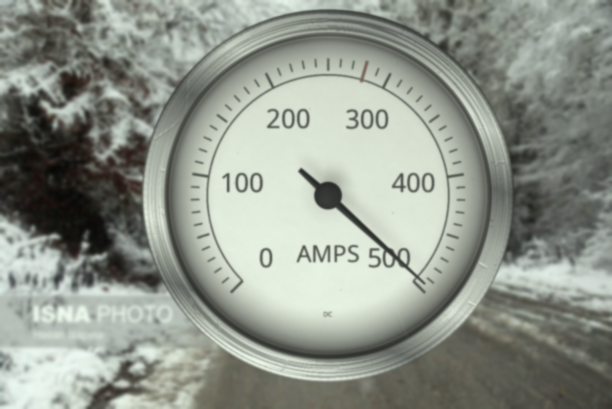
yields **495** A
